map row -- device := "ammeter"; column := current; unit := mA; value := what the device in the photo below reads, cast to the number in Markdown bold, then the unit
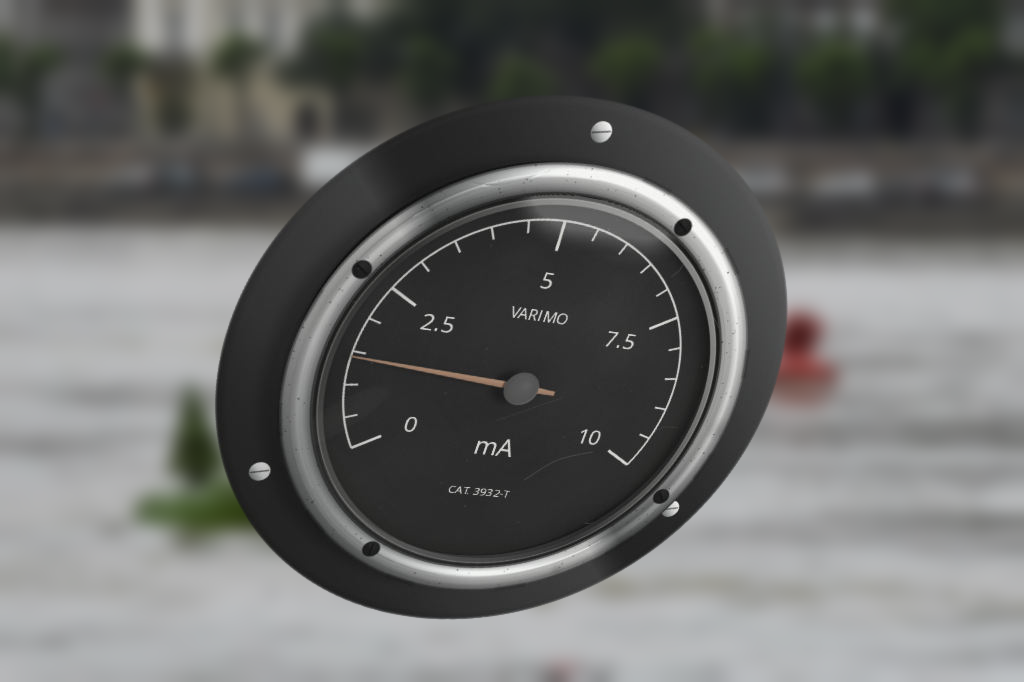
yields **1.5** mA
